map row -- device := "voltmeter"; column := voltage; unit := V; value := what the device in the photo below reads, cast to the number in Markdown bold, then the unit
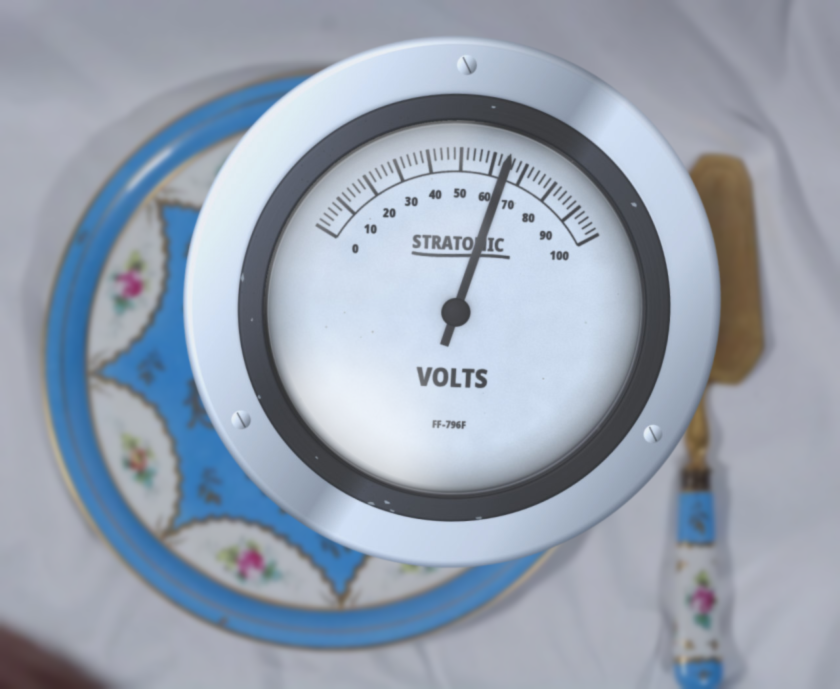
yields **64** V
